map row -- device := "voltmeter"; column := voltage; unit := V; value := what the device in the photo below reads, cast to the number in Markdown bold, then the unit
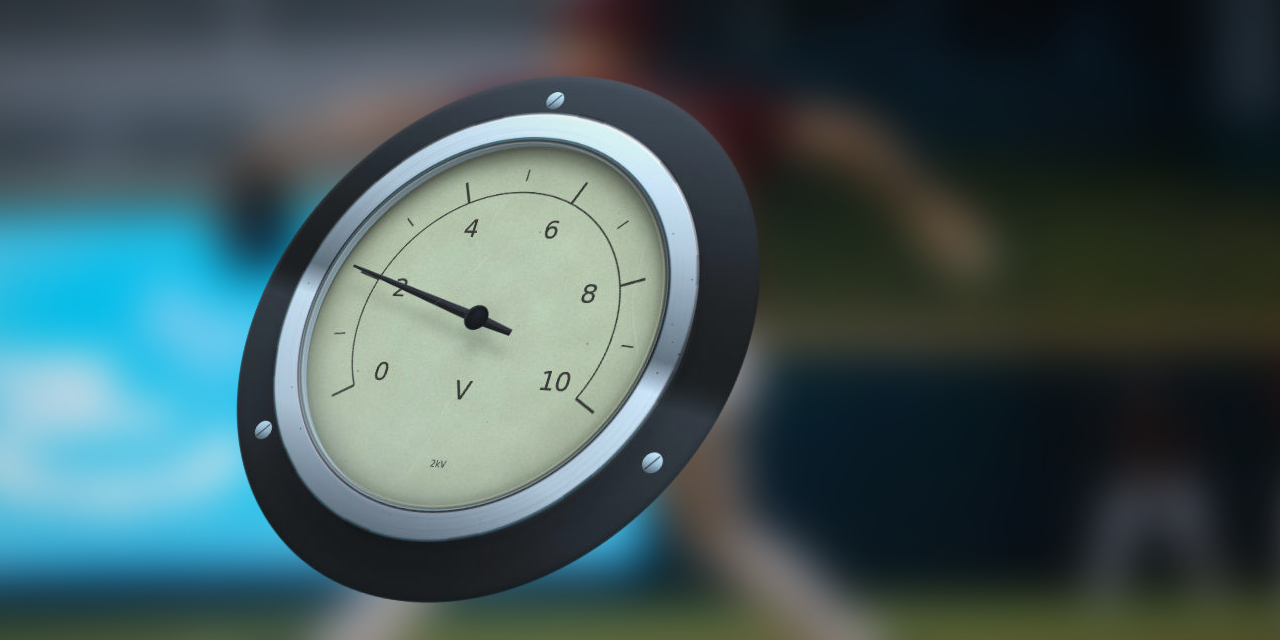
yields **2** V
